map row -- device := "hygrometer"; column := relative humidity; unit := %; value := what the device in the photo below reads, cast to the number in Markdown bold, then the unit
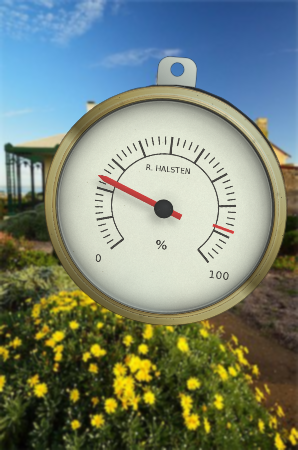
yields **24** %
